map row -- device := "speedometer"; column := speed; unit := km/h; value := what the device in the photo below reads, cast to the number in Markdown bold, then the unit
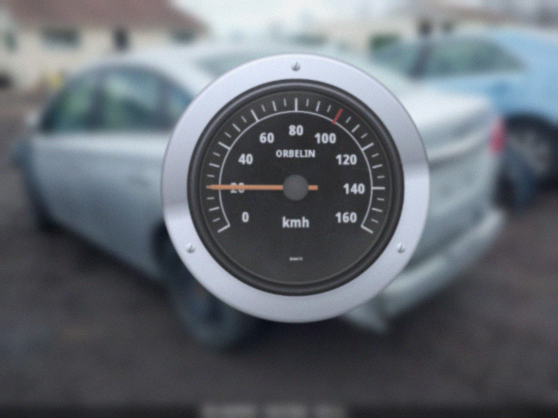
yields **20** km/h
